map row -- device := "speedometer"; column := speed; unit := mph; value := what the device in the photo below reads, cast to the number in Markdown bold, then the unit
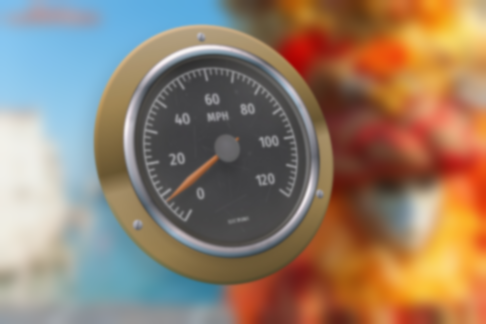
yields **8** mph
